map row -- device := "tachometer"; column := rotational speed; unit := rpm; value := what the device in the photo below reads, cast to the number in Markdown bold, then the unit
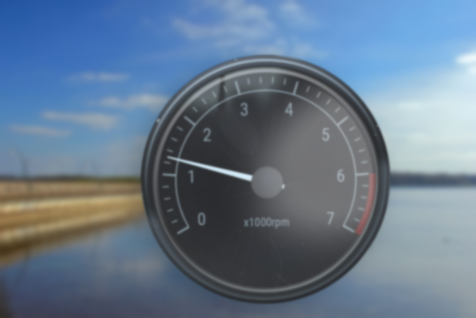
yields **1300** rpm
